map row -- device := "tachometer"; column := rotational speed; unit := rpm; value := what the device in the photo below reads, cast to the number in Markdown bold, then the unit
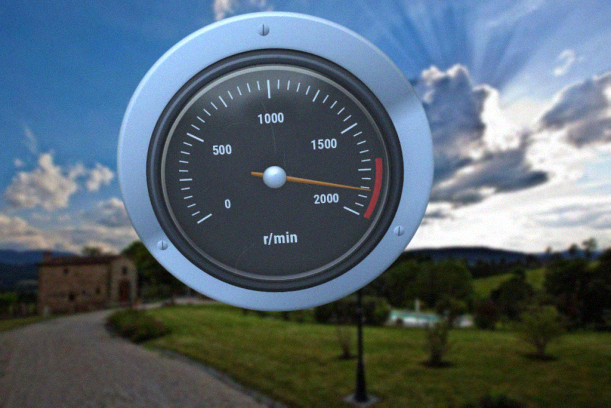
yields **1850** rpm
